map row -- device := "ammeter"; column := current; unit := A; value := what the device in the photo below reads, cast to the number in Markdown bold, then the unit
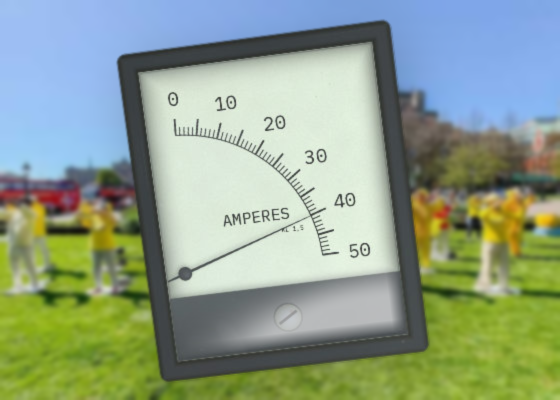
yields **40** A
